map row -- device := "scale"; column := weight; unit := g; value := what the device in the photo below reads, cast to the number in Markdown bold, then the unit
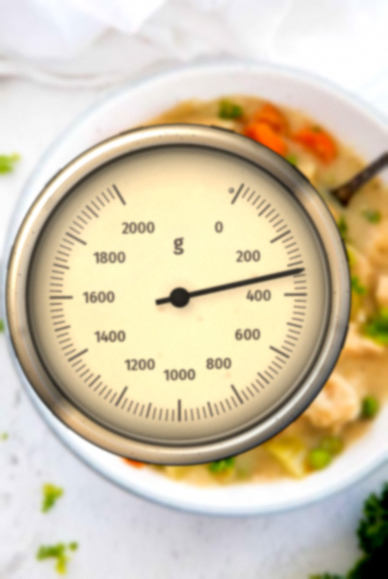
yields **320** g
